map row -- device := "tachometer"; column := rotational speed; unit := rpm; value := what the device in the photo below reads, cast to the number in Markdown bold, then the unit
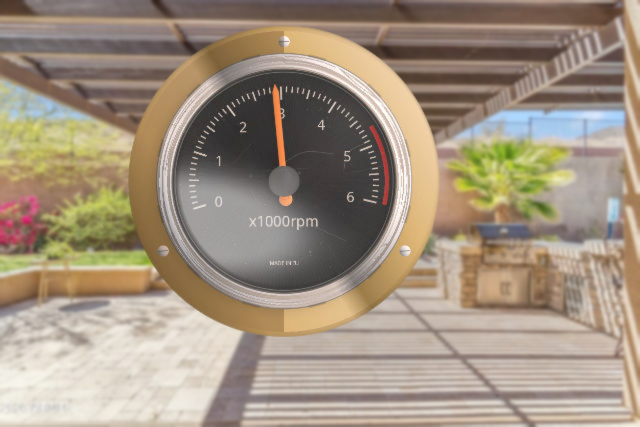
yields **2900** rpm
